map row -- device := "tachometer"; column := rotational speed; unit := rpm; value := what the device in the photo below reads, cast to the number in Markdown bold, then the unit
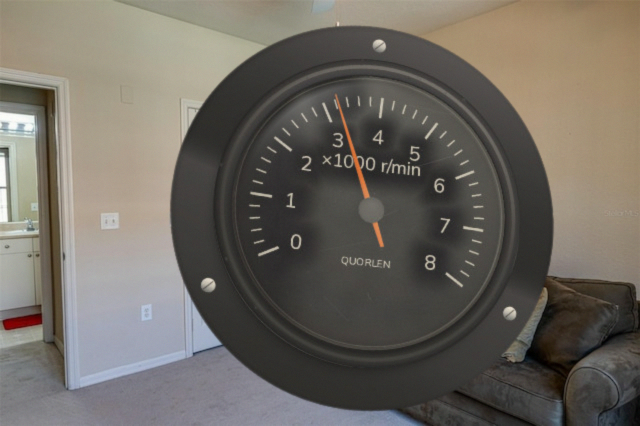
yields **3200** rpm
